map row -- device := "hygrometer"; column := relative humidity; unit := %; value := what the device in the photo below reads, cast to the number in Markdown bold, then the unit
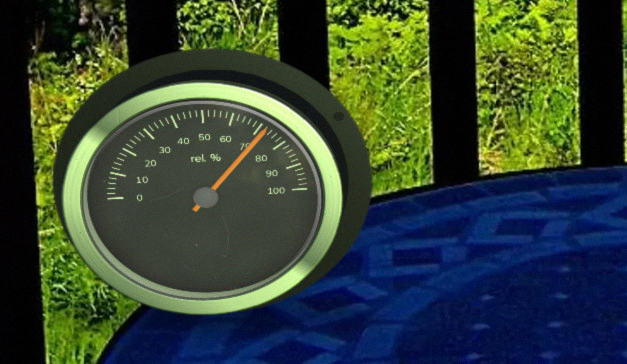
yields **72** %
